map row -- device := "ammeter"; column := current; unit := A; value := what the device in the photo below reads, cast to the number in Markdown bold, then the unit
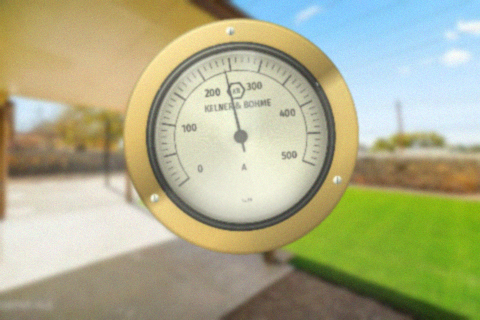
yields **240** A
